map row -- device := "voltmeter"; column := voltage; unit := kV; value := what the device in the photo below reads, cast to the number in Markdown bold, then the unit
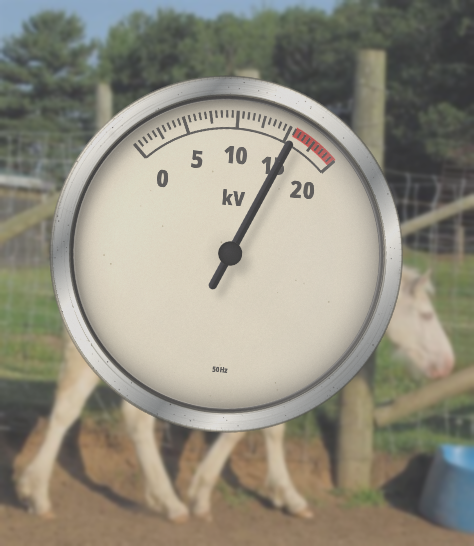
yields **15.5** kV
